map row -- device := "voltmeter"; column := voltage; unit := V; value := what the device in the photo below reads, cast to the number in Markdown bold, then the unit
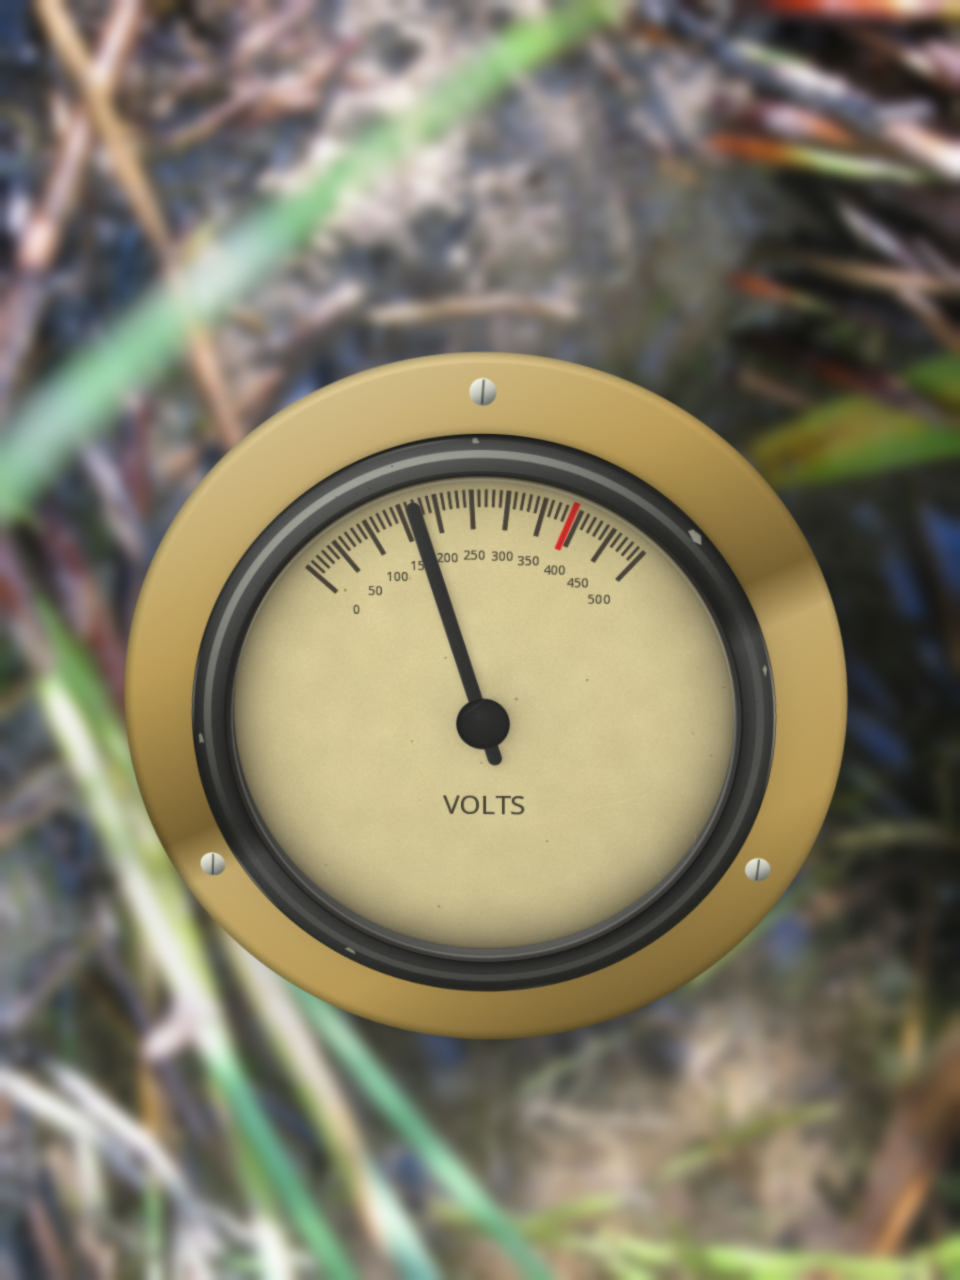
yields **170** V
